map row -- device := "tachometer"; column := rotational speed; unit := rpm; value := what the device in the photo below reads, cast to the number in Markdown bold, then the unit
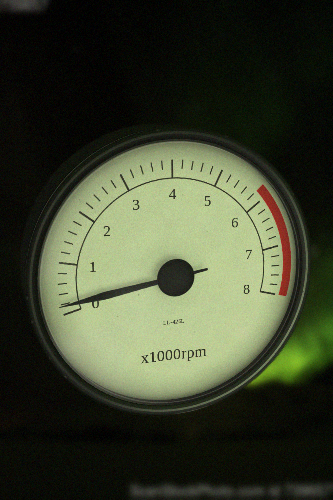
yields **200** rpm
